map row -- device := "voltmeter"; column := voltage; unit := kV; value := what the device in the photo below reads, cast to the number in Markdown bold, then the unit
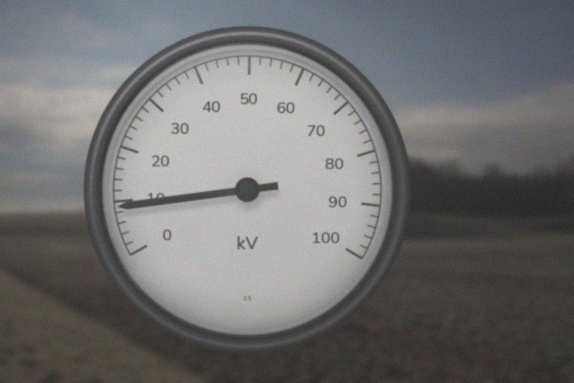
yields **9** kV
